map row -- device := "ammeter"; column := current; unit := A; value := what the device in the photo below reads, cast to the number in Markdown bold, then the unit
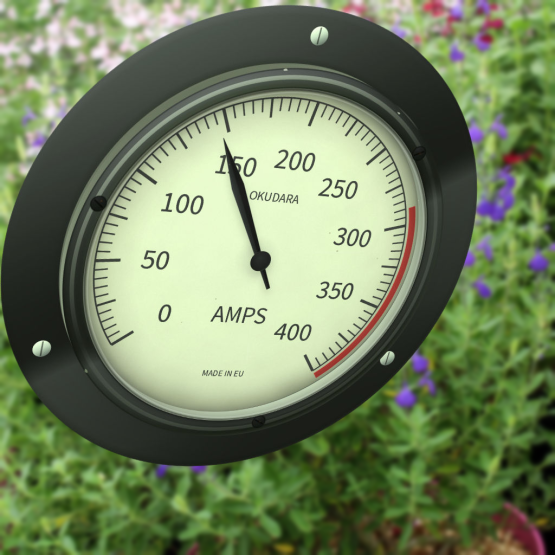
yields **145** A
